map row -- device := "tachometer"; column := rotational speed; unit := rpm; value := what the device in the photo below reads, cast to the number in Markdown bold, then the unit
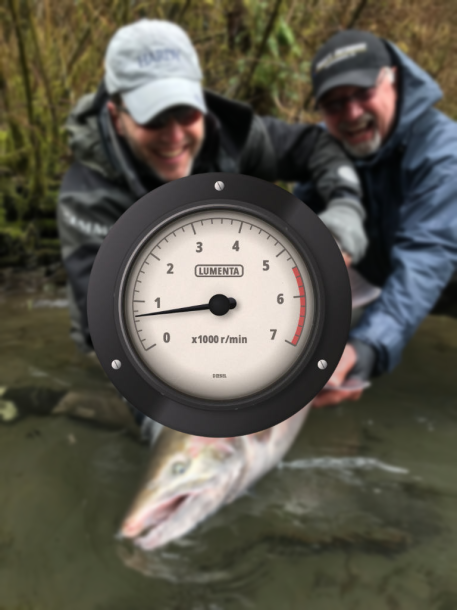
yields **700** rpm
